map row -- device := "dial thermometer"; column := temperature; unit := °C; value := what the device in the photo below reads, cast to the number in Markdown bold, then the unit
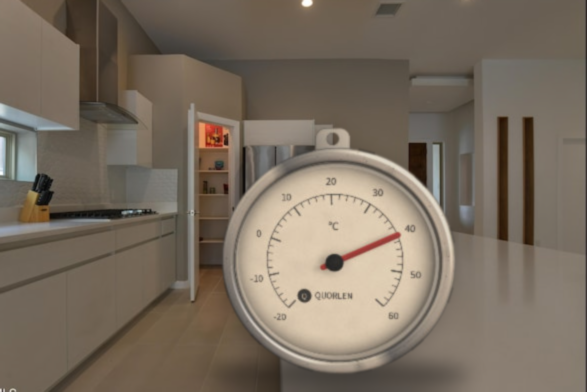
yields **40** °C
